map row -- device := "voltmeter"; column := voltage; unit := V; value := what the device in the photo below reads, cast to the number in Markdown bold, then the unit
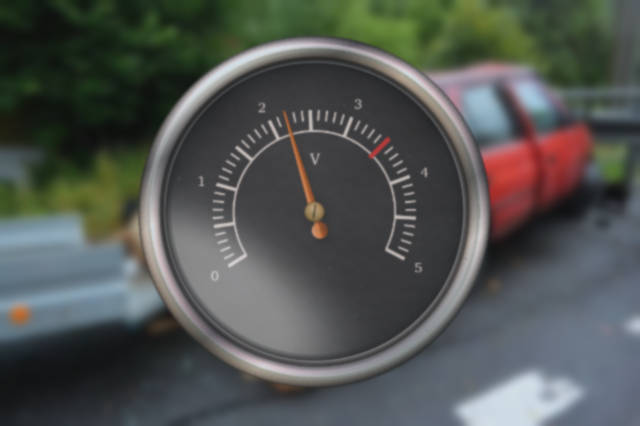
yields **2.2** V
